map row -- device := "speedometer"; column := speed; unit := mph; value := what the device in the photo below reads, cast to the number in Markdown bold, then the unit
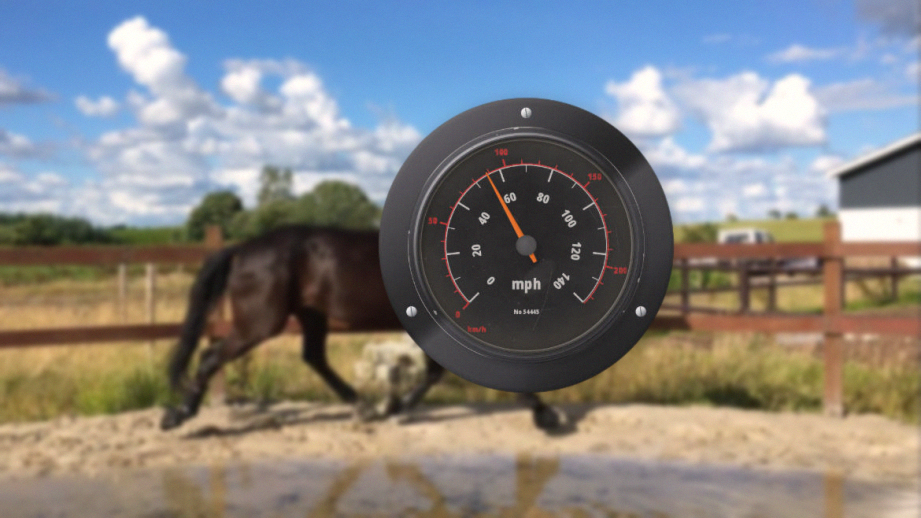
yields **55** mph
